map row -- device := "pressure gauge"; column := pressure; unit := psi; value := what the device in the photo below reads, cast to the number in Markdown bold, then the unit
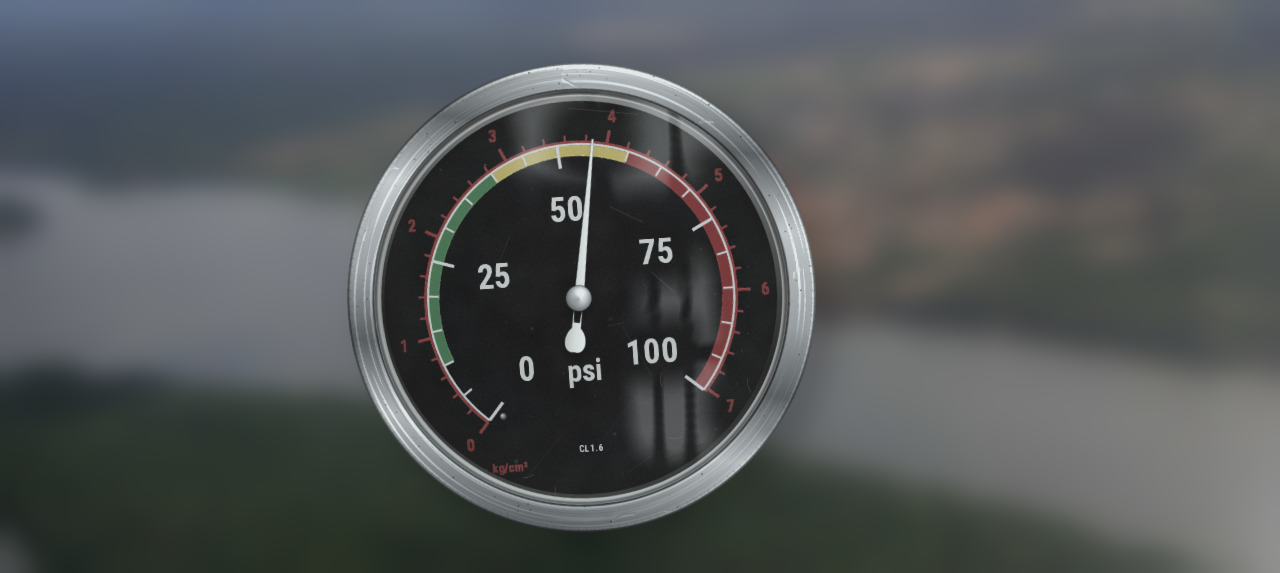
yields **55** psi
